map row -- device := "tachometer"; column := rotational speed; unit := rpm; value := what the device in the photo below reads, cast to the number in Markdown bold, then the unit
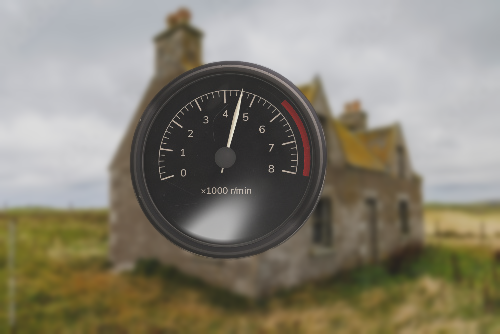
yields **4600** rpm
